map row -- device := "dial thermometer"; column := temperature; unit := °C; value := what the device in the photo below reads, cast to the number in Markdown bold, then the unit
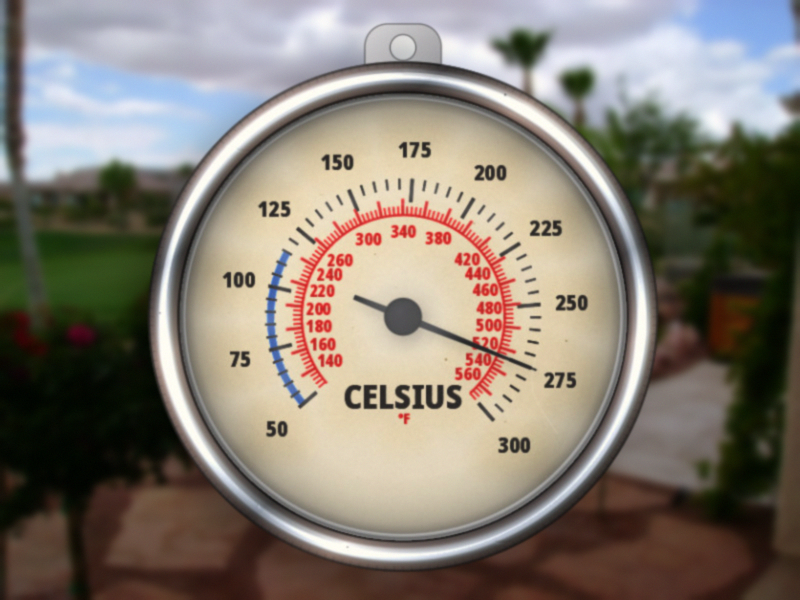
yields **275** °C
